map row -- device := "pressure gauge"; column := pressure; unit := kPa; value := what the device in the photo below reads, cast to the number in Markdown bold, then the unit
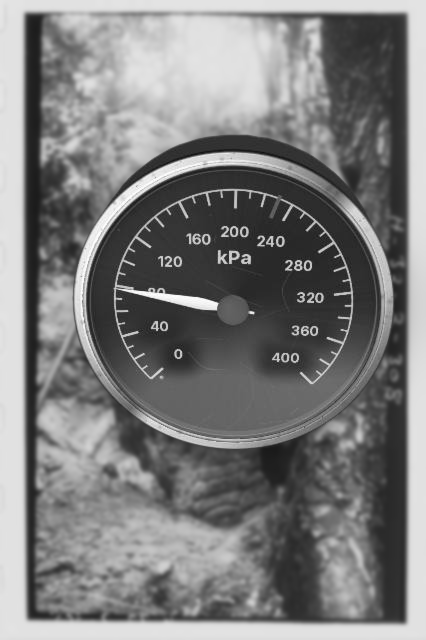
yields **80** kPa
